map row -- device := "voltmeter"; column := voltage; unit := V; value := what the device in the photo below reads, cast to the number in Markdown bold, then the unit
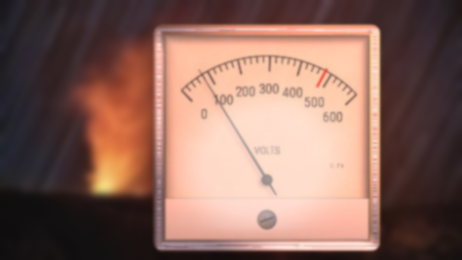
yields **80** V
